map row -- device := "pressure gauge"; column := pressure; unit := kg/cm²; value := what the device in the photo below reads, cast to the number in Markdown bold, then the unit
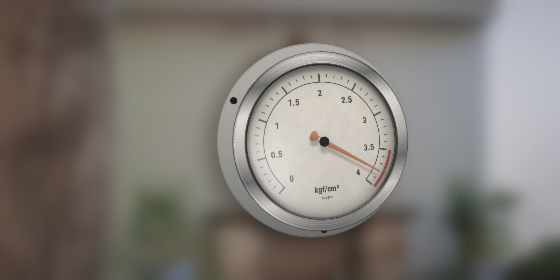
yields **3.8** kg/cm²
